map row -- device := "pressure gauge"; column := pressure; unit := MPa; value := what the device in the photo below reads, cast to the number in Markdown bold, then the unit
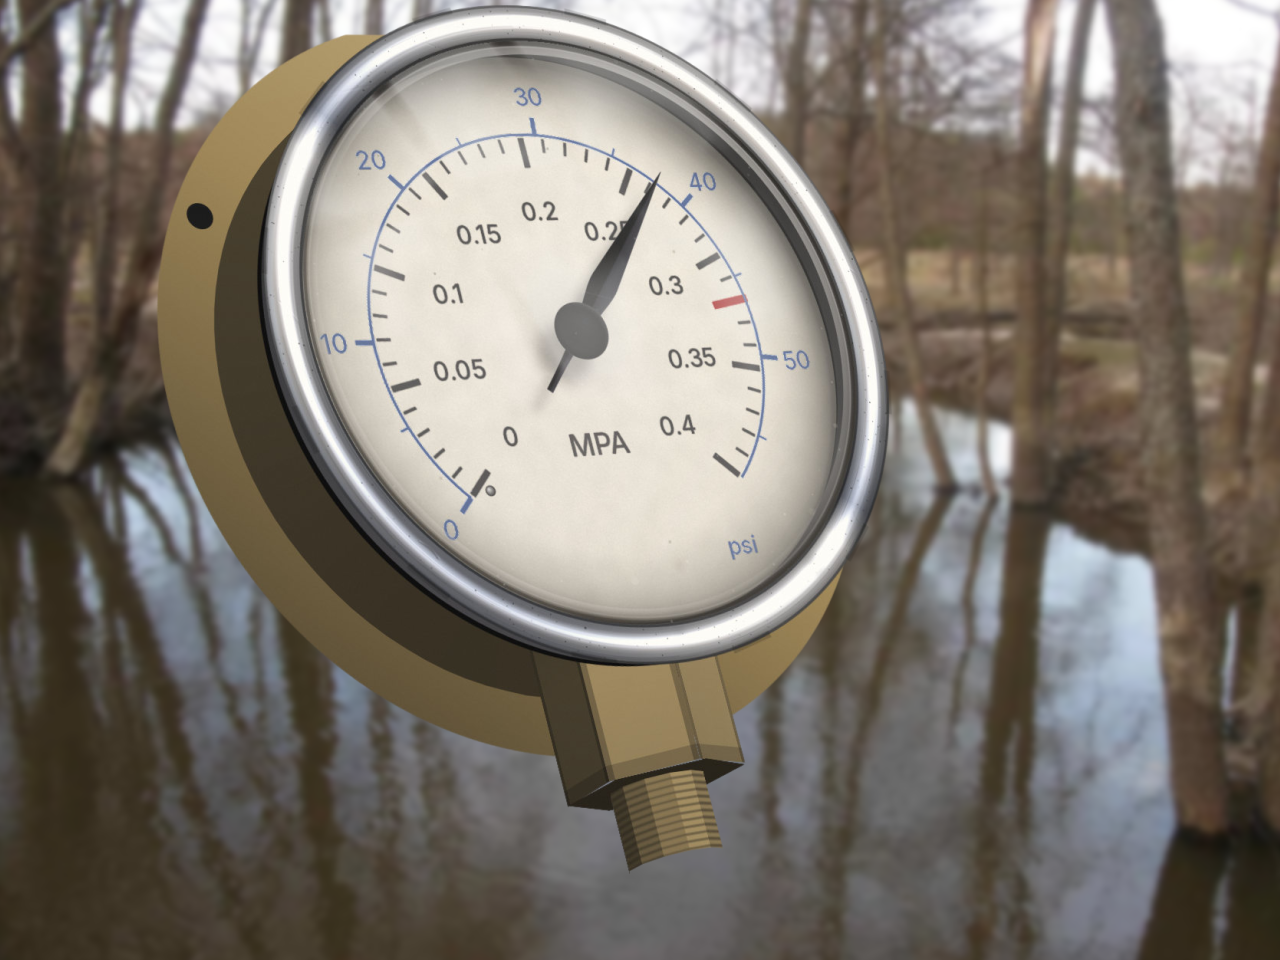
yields **0.26** MPa
